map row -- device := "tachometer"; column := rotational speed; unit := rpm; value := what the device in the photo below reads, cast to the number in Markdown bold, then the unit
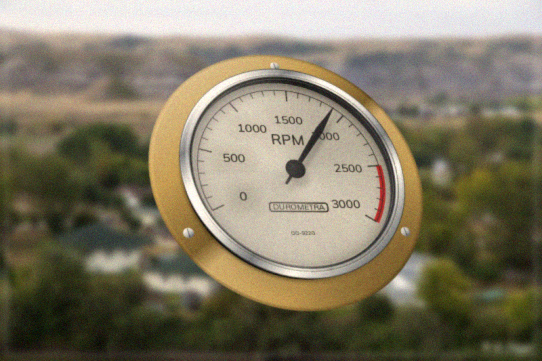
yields **1900** rpm
